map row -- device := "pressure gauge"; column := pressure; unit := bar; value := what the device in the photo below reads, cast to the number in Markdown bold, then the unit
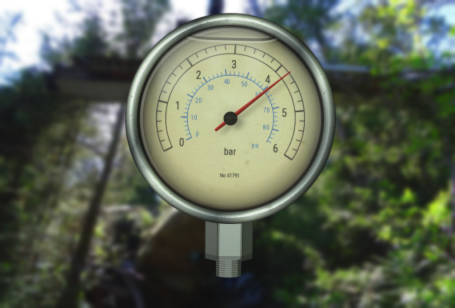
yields **4.2** bar
